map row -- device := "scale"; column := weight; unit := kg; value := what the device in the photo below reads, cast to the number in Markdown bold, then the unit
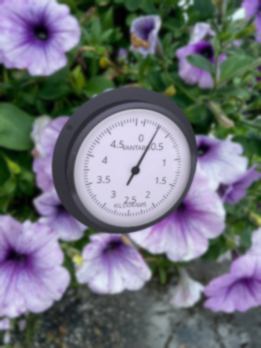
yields **0.25** kg
